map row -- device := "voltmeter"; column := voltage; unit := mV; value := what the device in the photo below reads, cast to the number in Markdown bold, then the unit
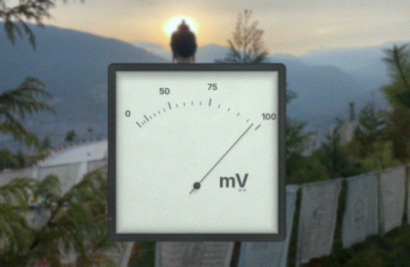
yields **97.5** mV
